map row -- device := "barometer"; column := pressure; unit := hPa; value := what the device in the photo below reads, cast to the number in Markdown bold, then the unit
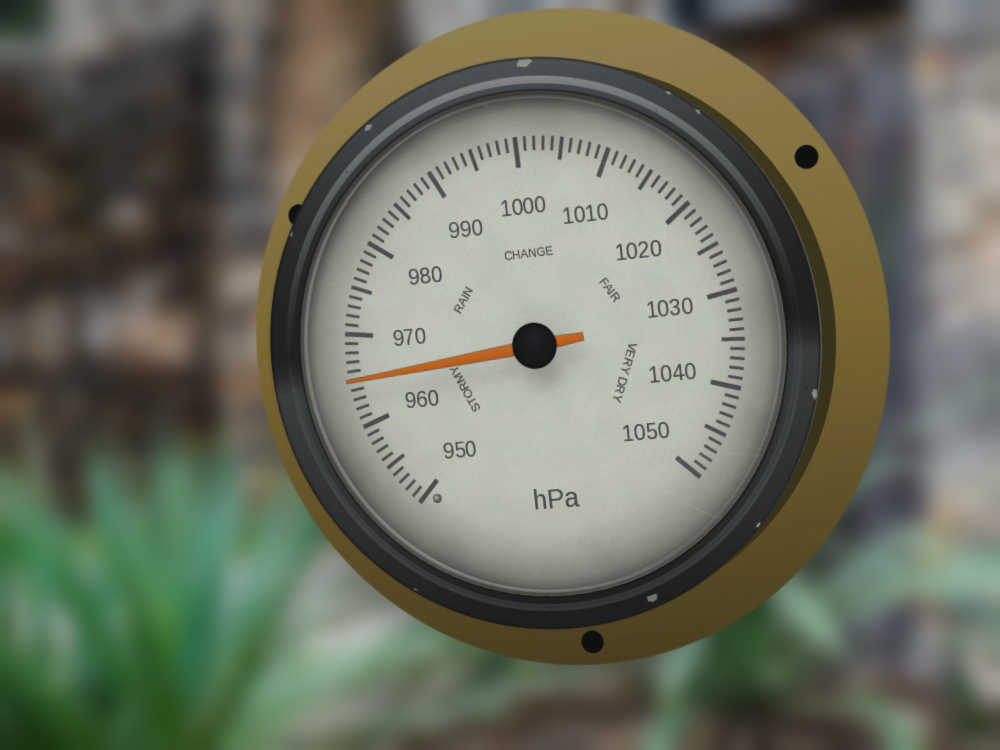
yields **965** hPa
